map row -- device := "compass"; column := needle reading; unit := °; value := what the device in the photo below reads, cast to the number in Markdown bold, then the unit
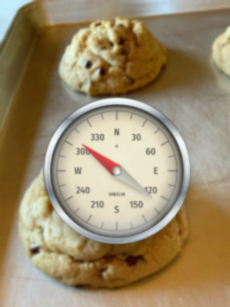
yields **307.5** °
